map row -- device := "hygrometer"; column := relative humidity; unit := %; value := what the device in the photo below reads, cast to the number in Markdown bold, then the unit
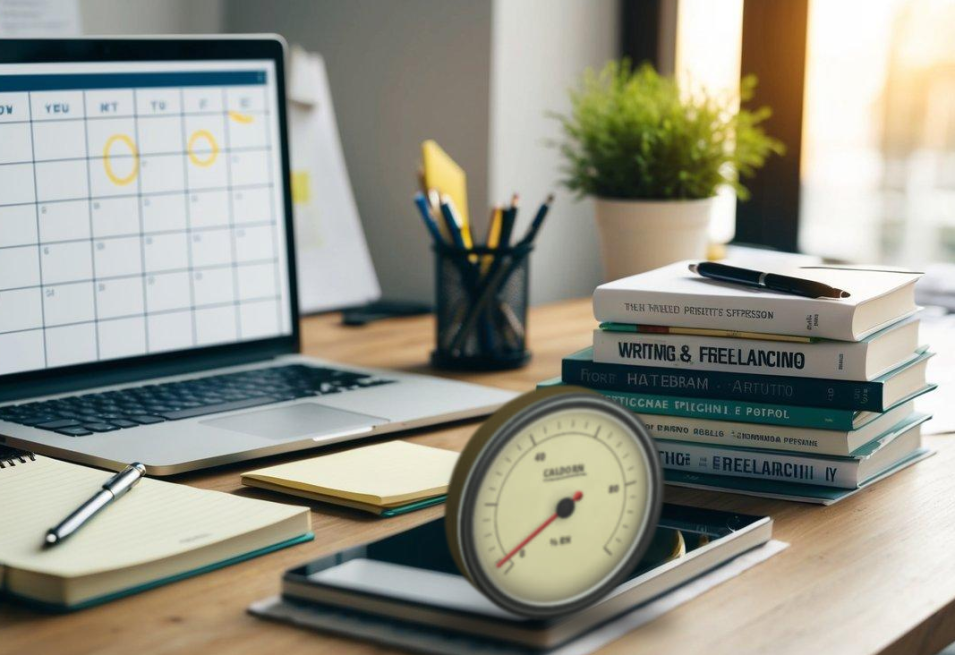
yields **4** %
